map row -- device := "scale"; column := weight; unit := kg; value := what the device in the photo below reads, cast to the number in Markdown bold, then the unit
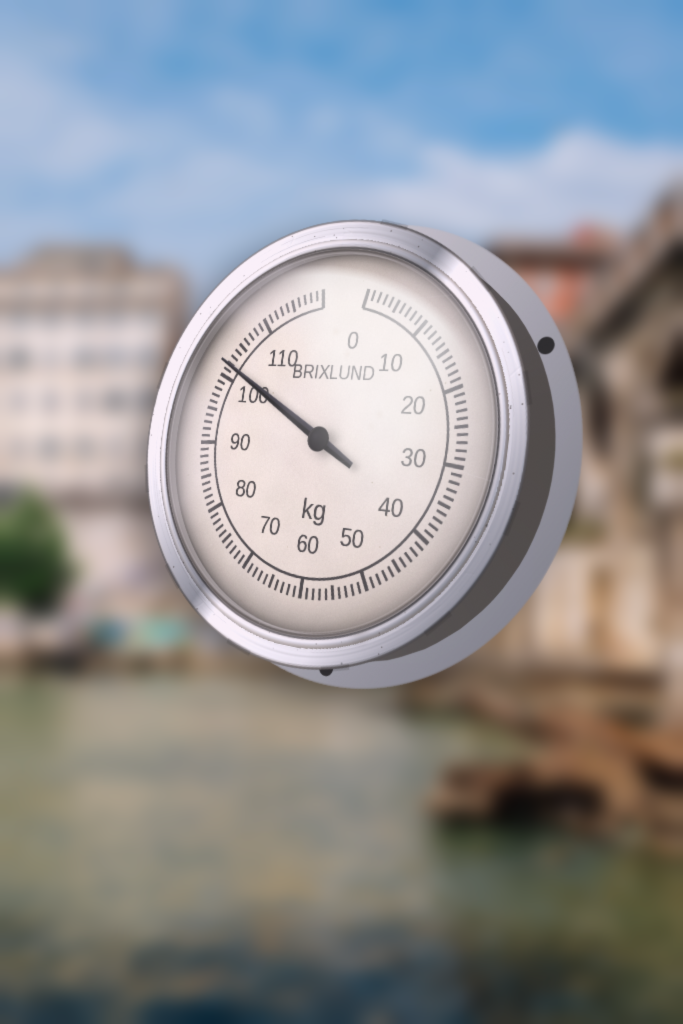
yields **102** kg
